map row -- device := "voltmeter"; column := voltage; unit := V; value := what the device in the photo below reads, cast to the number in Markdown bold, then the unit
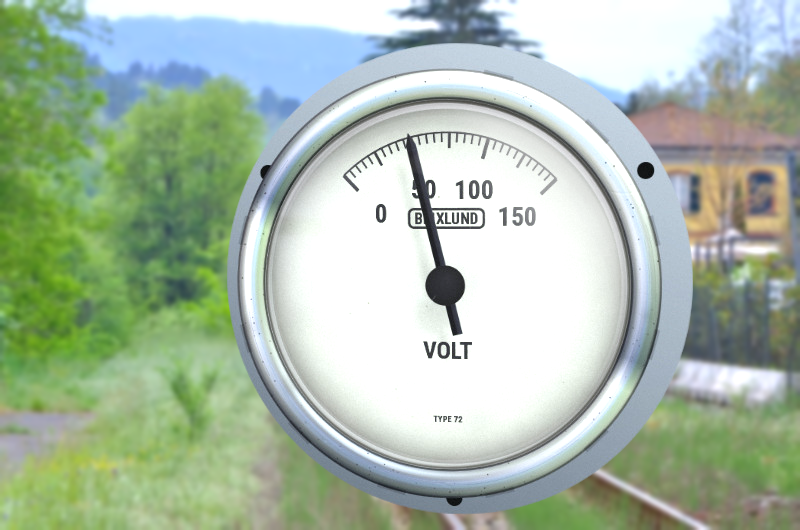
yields **50** V
